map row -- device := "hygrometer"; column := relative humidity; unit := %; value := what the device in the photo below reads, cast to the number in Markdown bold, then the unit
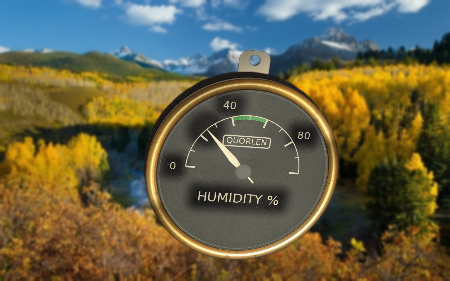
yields **25** %
